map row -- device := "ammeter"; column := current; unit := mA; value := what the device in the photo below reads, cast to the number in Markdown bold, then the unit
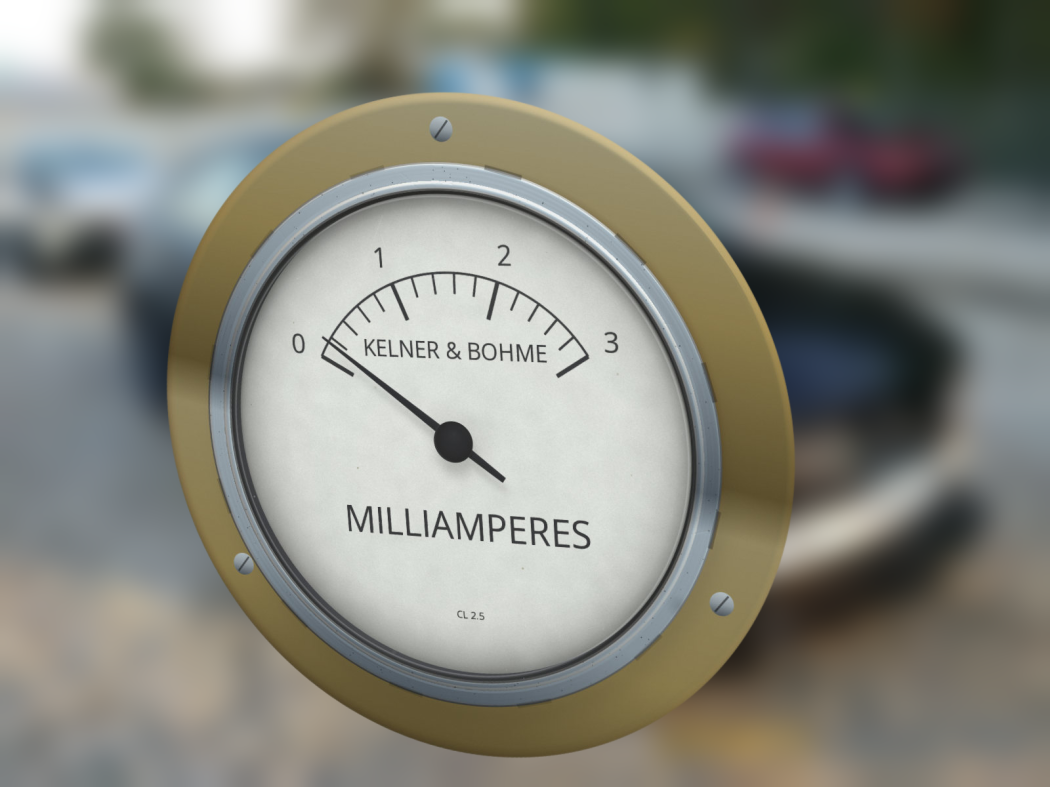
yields **0.2** mA
